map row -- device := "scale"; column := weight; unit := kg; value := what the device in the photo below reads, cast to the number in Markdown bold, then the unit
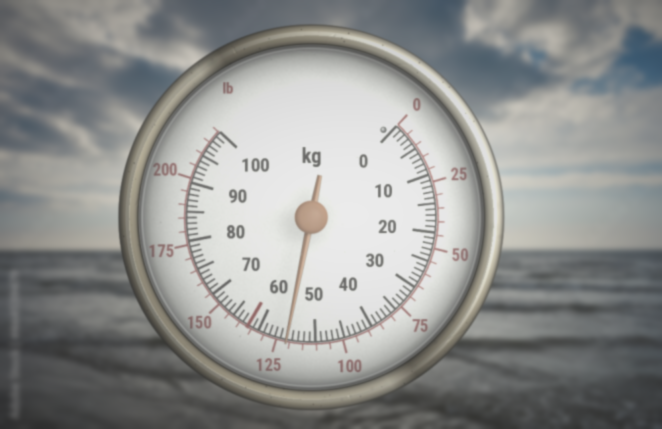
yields **55** kg
